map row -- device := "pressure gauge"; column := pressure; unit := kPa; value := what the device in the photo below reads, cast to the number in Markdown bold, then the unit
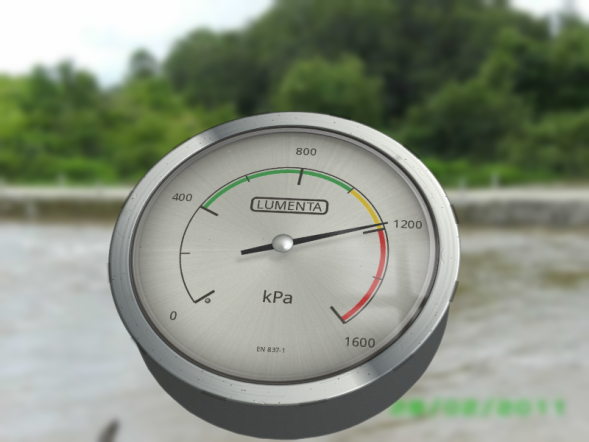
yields **1200** kPa
